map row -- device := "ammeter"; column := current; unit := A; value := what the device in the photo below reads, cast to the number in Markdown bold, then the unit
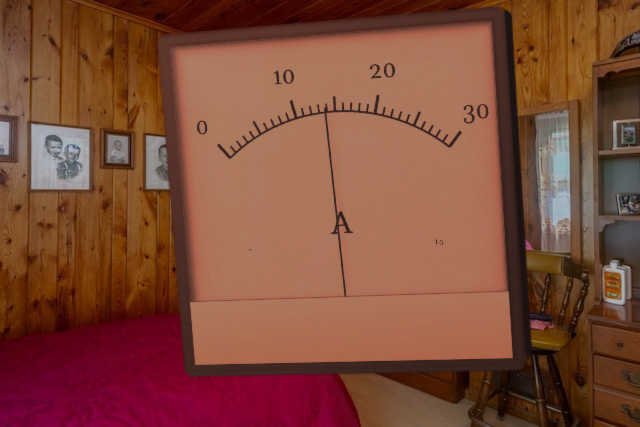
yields **14** A
